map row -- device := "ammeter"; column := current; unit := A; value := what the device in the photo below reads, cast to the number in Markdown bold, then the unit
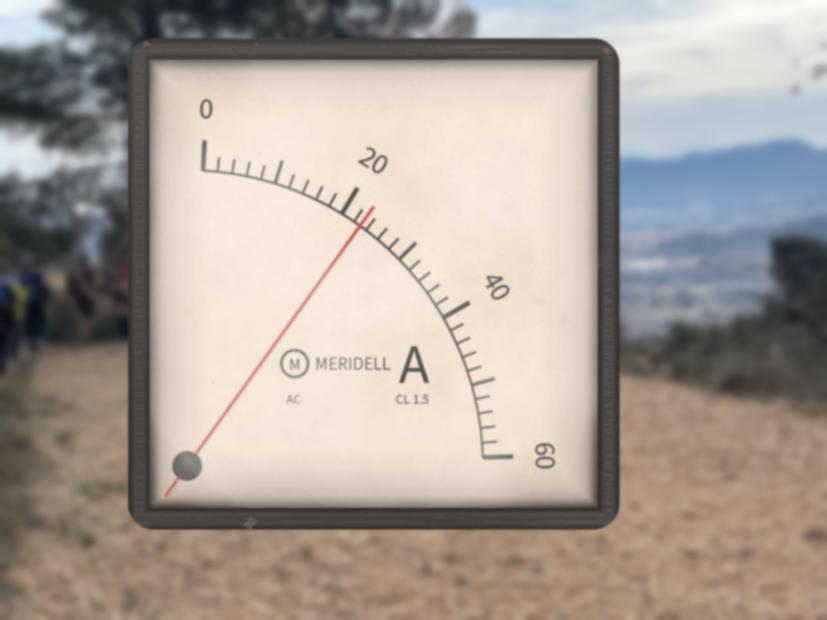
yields **23** A
